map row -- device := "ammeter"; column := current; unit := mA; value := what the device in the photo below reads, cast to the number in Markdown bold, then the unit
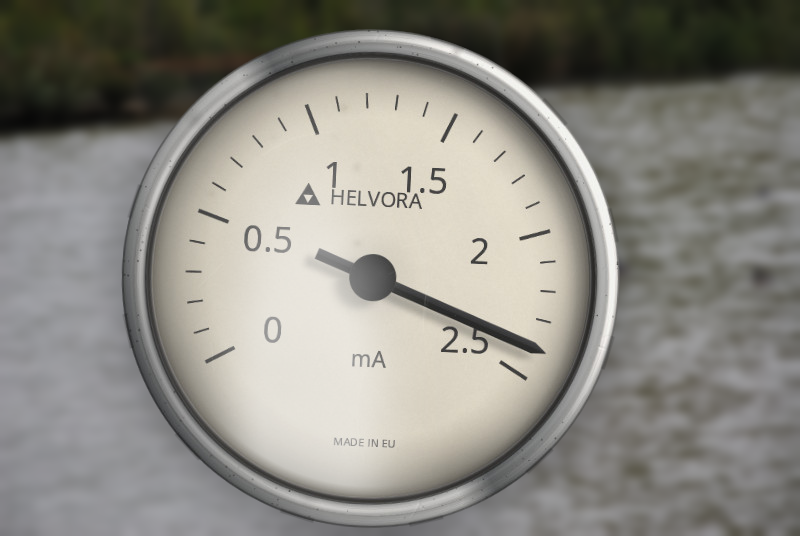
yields **2.4** mA
